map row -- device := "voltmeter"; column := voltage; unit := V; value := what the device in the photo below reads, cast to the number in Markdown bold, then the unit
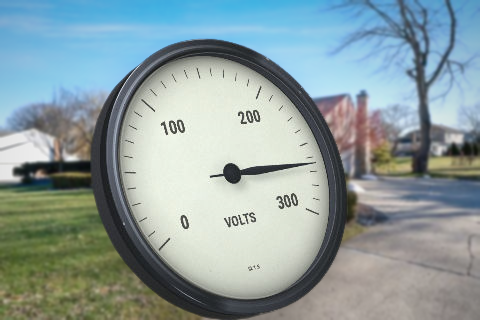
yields **265** V
